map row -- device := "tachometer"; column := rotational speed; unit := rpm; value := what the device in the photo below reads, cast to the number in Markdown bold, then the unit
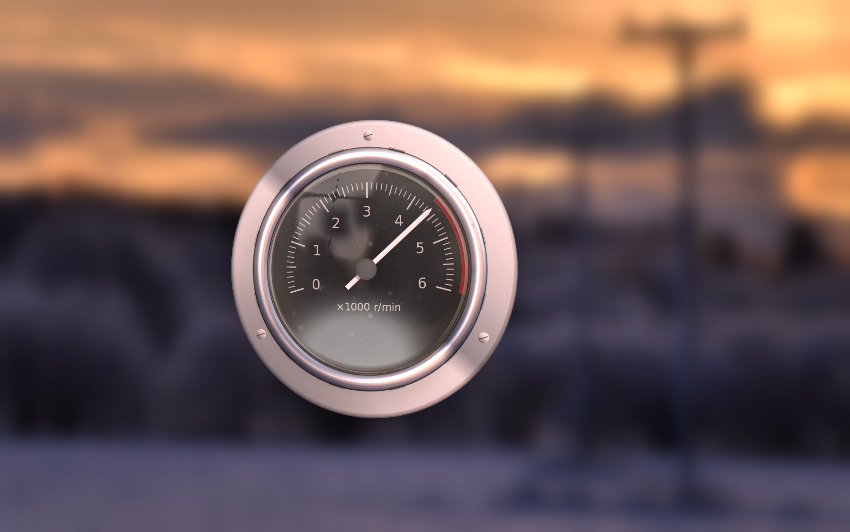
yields **4400** rpm
